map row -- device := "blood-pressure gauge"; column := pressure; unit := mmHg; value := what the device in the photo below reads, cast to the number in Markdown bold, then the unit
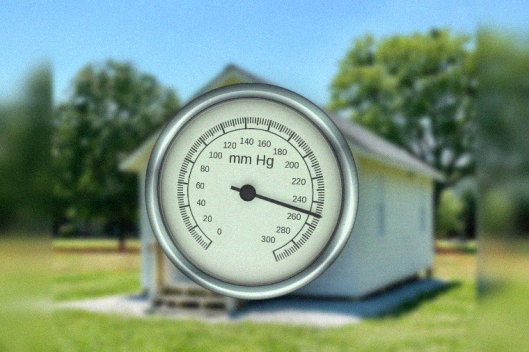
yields **250** mmHg
